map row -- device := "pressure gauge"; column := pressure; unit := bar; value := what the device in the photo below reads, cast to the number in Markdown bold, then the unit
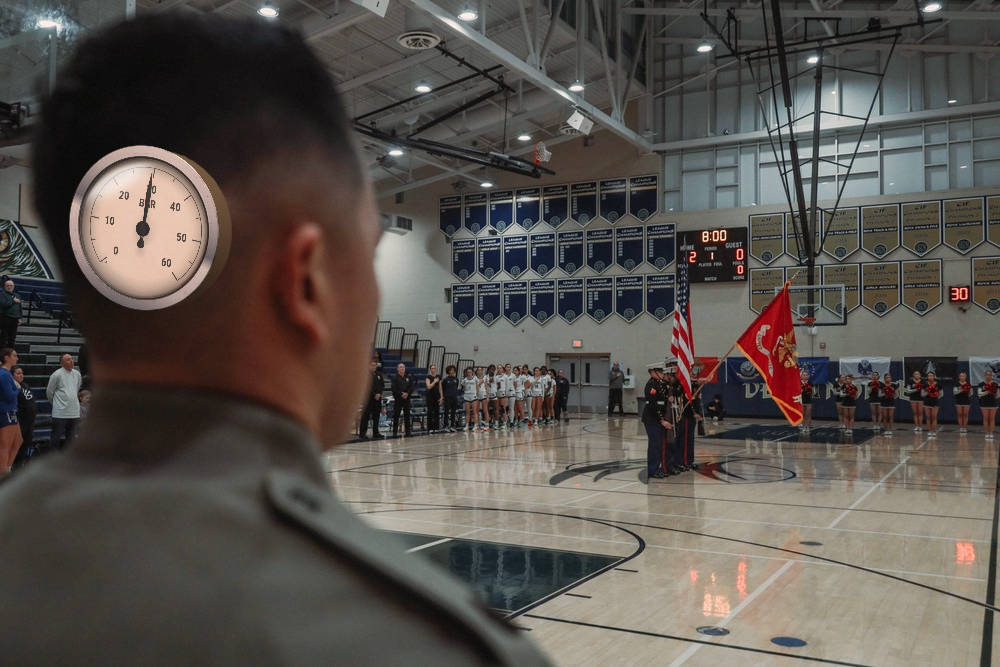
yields **30** bar
